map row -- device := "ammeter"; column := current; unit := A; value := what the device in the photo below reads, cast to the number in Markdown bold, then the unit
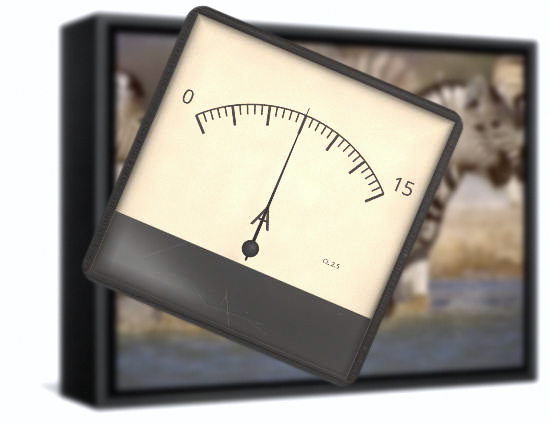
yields **7.5** A
